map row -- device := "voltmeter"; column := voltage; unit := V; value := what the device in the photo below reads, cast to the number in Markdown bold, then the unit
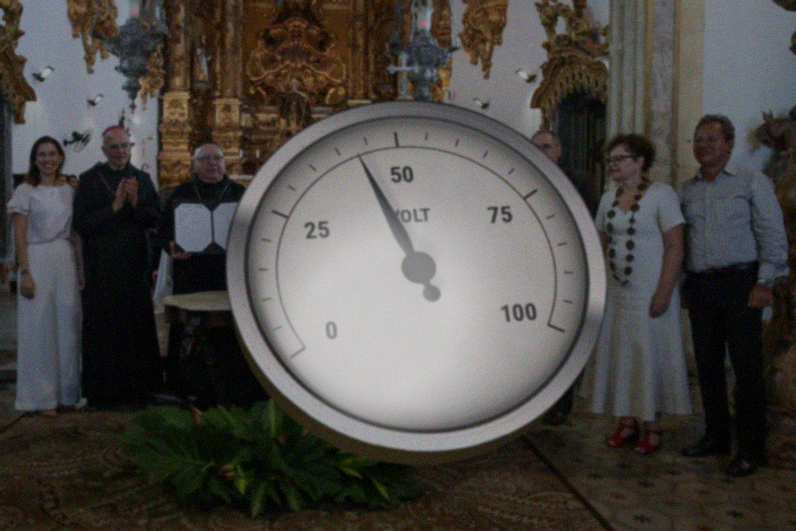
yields **42.5** V
